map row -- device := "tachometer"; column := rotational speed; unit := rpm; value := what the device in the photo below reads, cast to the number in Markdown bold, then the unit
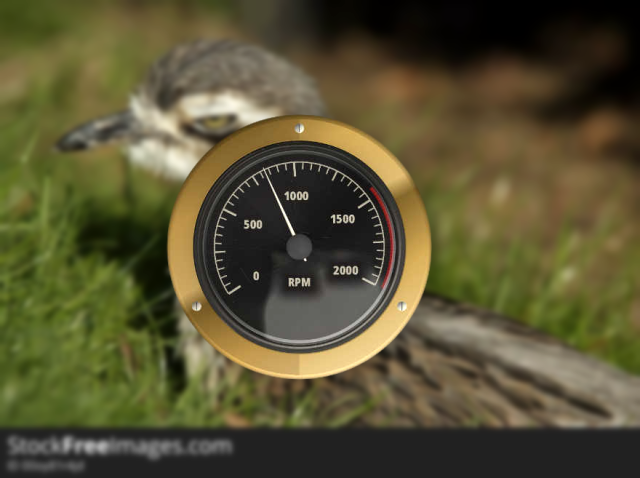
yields **825** rpm
